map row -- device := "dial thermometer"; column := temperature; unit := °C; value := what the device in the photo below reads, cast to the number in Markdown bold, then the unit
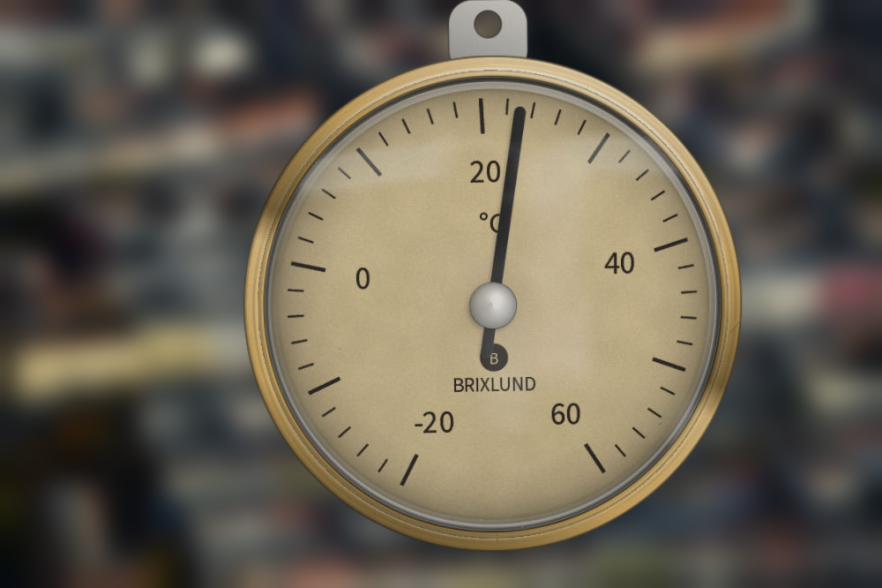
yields **23** °C
